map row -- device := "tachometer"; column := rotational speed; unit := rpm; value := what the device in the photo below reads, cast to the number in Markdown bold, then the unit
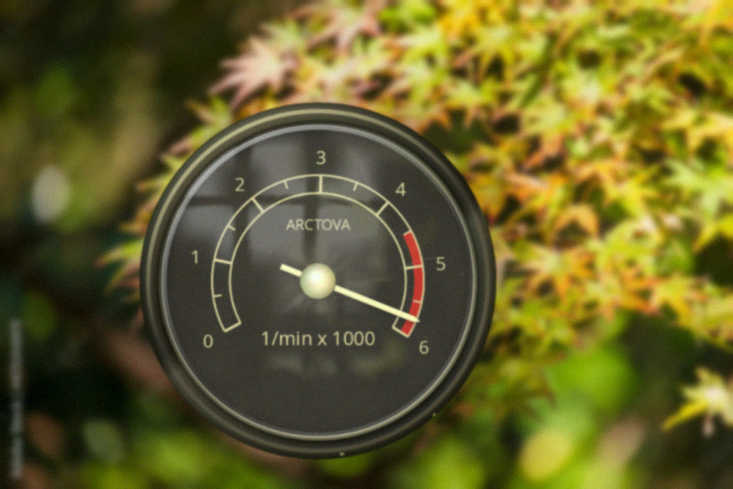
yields **5750** rpm
